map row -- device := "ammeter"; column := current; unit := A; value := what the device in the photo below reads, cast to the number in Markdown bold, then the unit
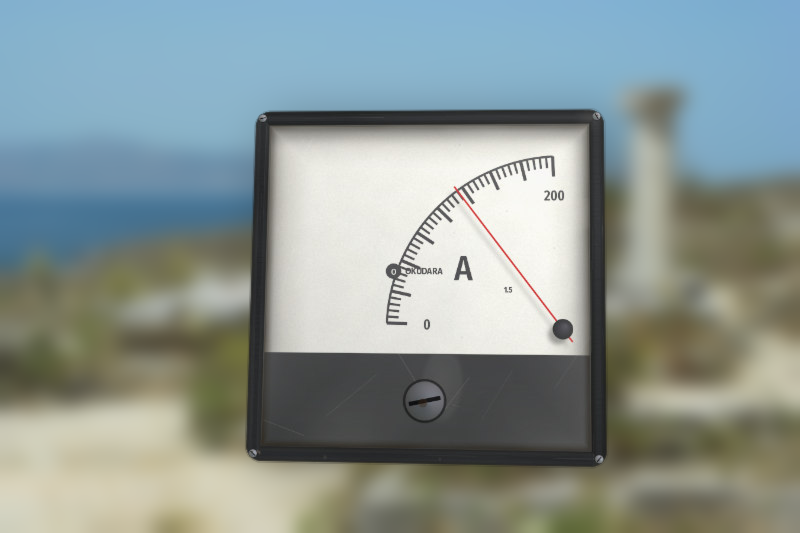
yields **120** A
